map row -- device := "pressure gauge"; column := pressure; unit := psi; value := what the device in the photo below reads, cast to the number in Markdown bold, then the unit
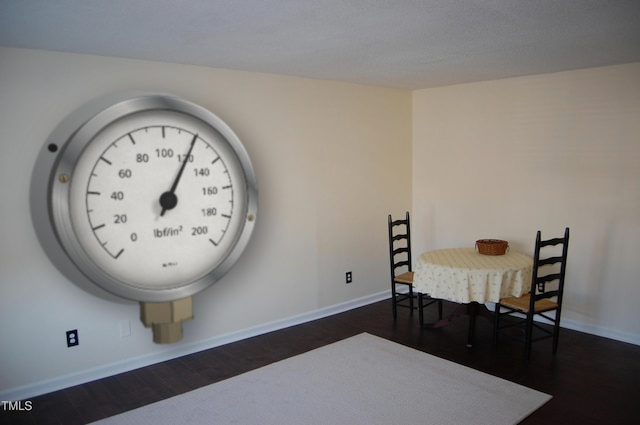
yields **120** psi
